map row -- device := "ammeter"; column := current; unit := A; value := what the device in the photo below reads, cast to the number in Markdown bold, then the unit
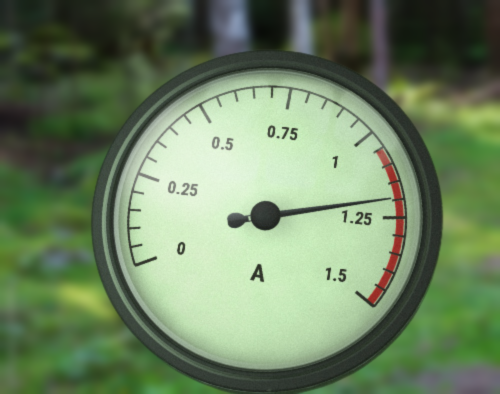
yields **1.2** A
